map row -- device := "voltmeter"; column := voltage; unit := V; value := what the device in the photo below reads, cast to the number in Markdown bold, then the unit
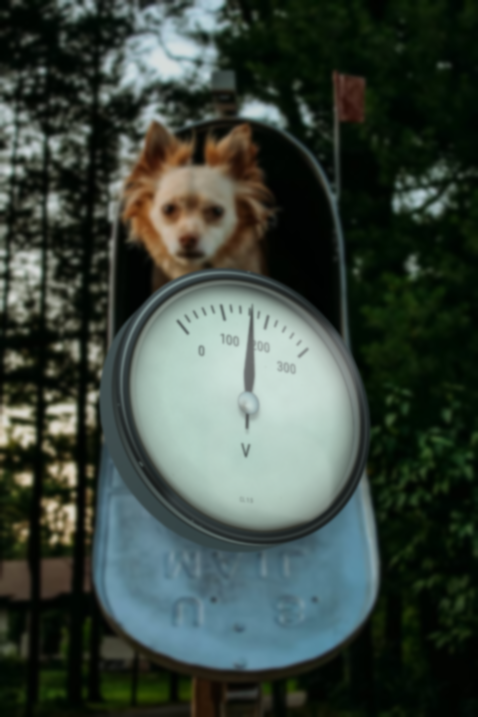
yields **160** V
